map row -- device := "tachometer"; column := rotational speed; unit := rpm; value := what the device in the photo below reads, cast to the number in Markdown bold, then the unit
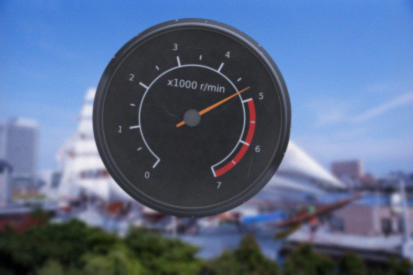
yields **4750** rpm
